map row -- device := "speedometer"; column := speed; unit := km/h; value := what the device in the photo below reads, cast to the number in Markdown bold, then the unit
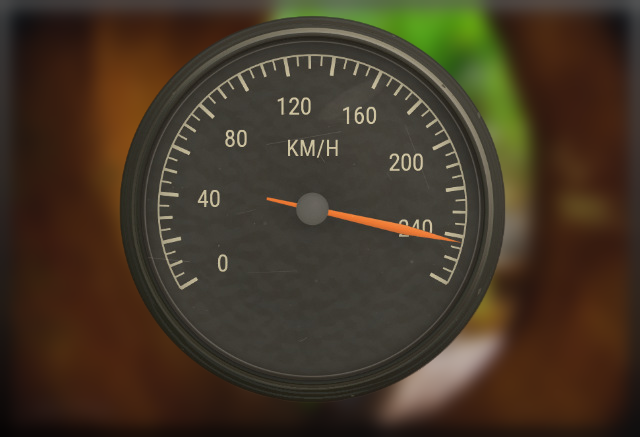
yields **242.5** km/h
